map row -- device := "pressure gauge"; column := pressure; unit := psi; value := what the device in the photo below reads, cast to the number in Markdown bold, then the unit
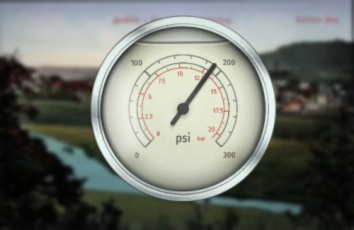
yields **190** psi
